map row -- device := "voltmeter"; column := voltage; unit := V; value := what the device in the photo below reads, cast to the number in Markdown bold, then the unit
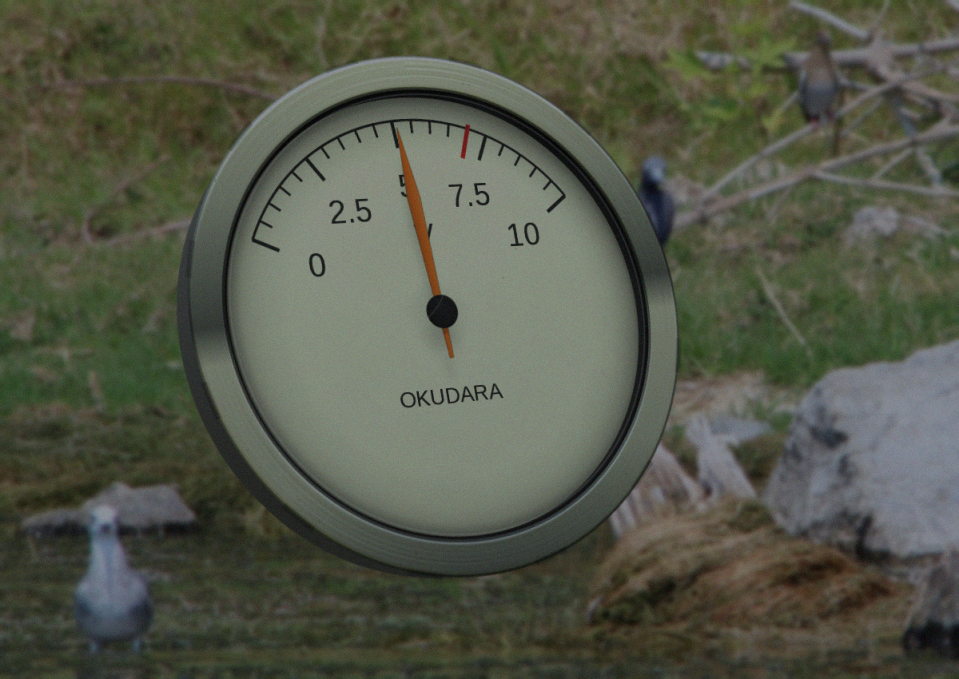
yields **5** V
